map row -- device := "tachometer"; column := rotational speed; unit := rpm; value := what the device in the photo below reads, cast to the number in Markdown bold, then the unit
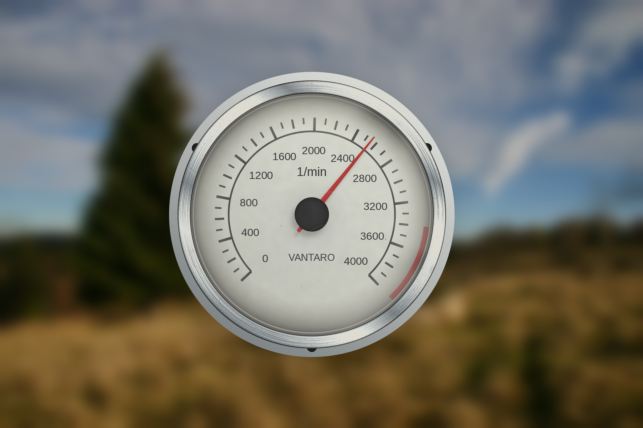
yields **2550** rpm
